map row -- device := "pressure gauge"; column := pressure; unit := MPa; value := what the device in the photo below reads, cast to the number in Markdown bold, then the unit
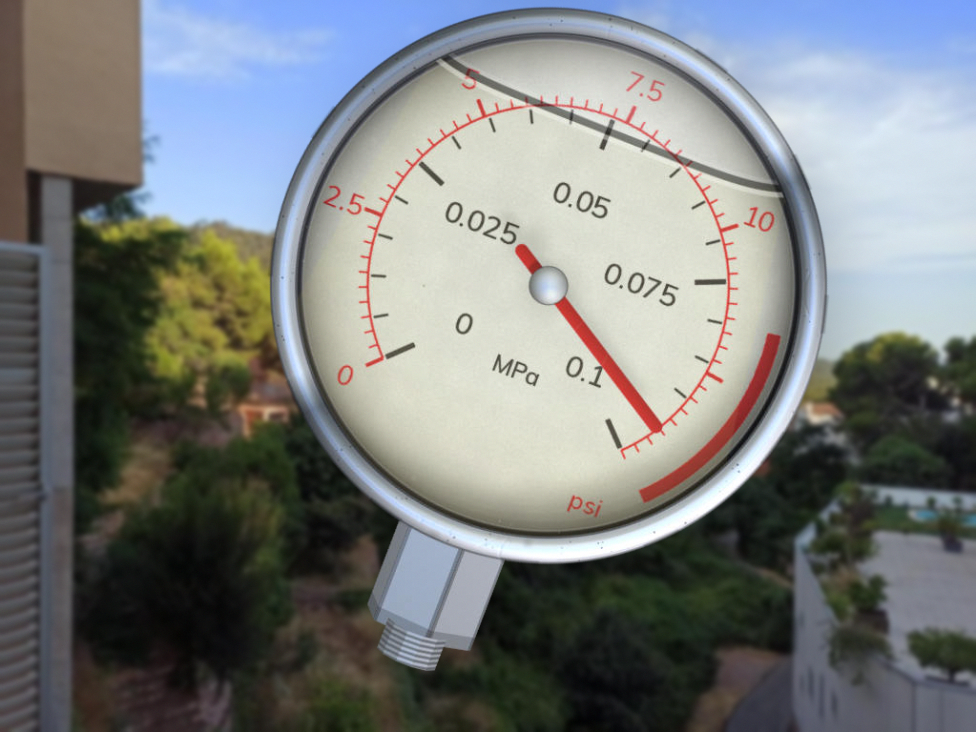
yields **0.095** MPa
